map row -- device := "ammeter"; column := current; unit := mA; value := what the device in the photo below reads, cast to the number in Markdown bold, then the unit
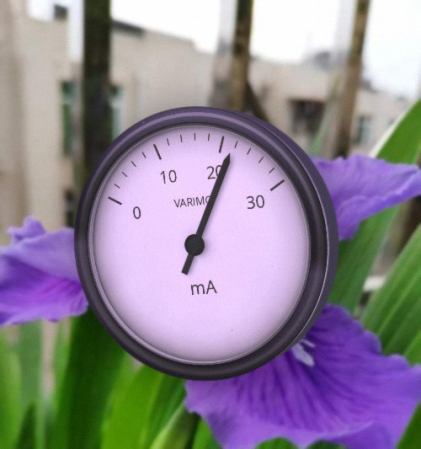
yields **22** mA
